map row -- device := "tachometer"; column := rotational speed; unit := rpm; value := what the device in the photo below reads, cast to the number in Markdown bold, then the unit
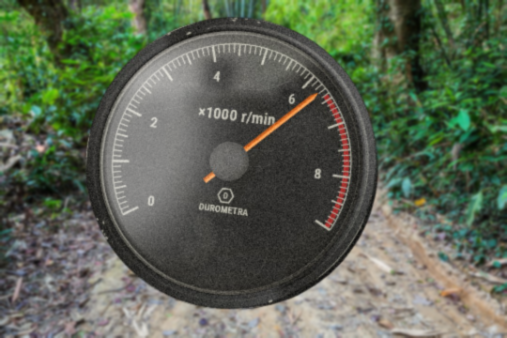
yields **6300** rpm
